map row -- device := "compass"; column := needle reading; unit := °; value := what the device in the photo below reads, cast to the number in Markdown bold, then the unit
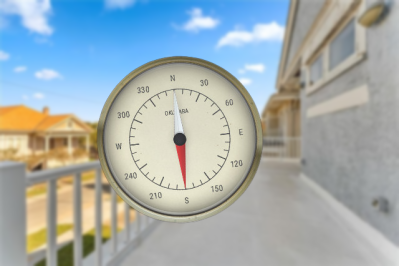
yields **180** °
